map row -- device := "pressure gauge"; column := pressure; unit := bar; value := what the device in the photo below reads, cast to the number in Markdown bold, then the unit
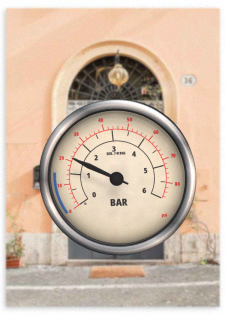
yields **1.5** bar
